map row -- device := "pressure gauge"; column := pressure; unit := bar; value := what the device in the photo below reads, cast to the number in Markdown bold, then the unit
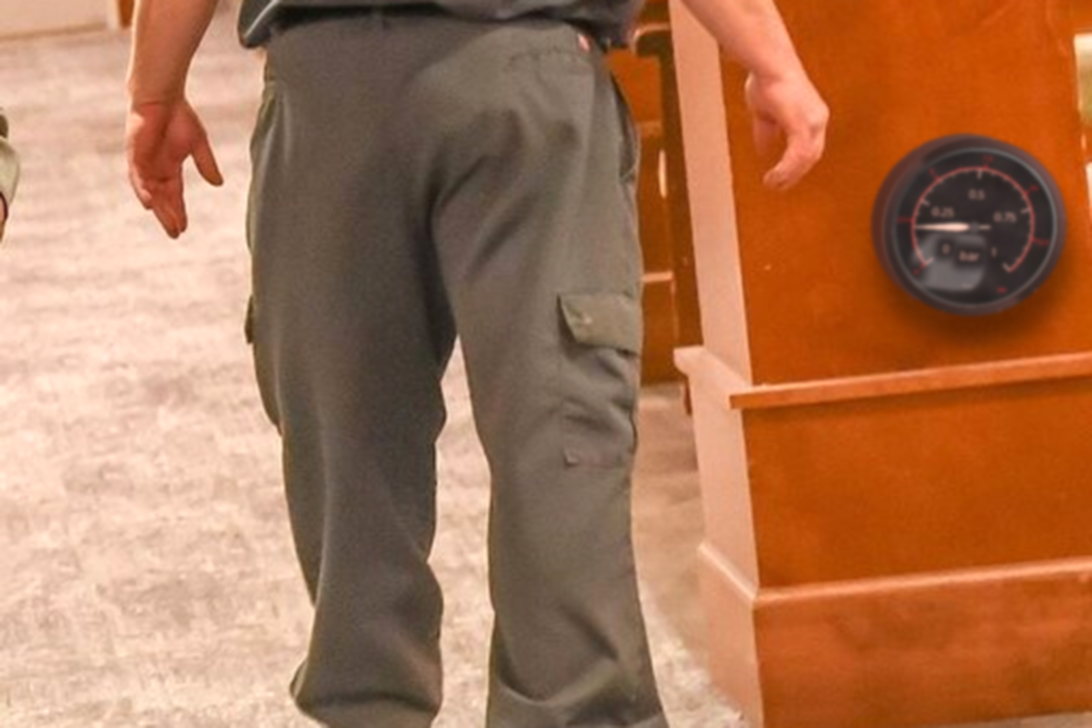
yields **0.15** bar
